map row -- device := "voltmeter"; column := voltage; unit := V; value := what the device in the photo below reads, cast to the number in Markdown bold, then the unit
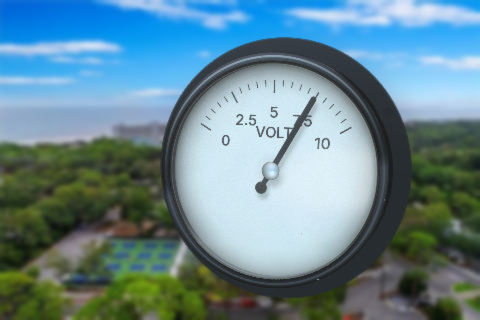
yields **7.5** V
